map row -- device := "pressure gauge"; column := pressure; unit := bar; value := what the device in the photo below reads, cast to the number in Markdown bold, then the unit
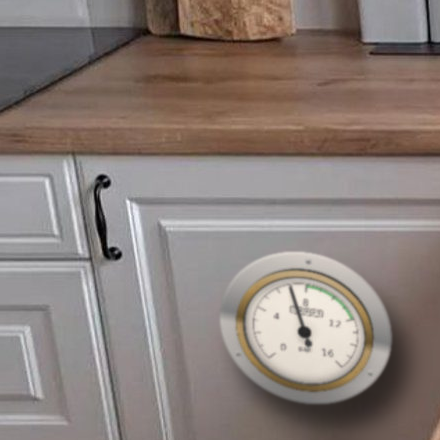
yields **7** bar
